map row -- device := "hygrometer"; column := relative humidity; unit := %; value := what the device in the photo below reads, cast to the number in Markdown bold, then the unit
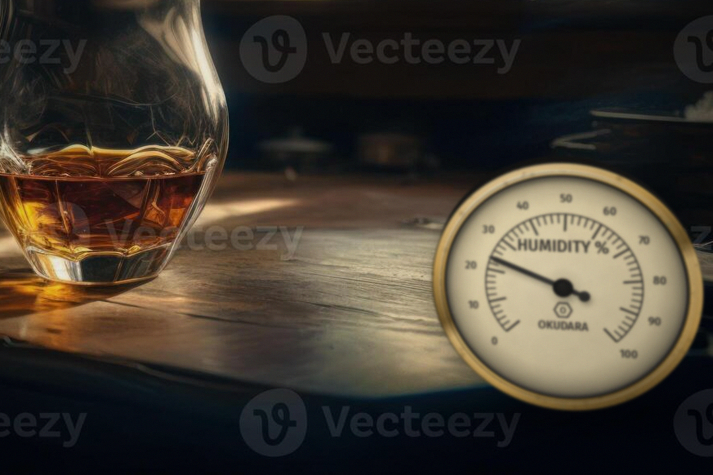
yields **24** %
